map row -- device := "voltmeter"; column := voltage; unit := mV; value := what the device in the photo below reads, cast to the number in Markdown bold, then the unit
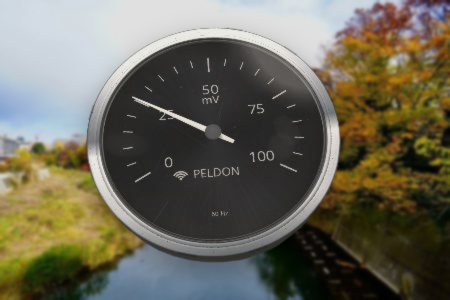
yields **25** mV
